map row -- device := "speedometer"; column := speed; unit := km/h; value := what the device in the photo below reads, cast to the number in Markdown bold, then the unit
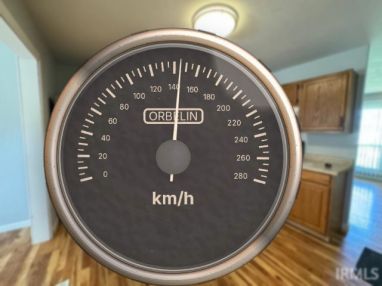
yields **145** km/h
